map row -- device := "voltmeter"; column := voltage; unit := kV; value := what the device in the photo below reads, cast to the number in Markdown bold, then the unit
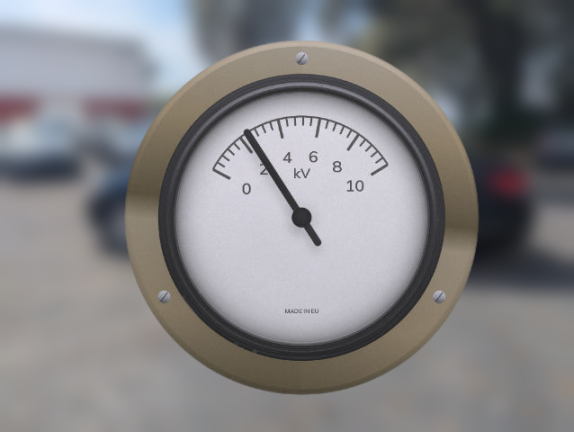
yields **2.4** kV
